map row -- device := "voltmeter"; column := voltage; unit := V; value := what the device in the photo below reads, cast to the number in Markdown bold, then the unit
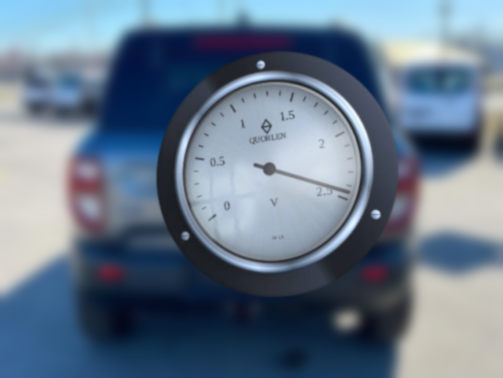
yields **2.45** V
